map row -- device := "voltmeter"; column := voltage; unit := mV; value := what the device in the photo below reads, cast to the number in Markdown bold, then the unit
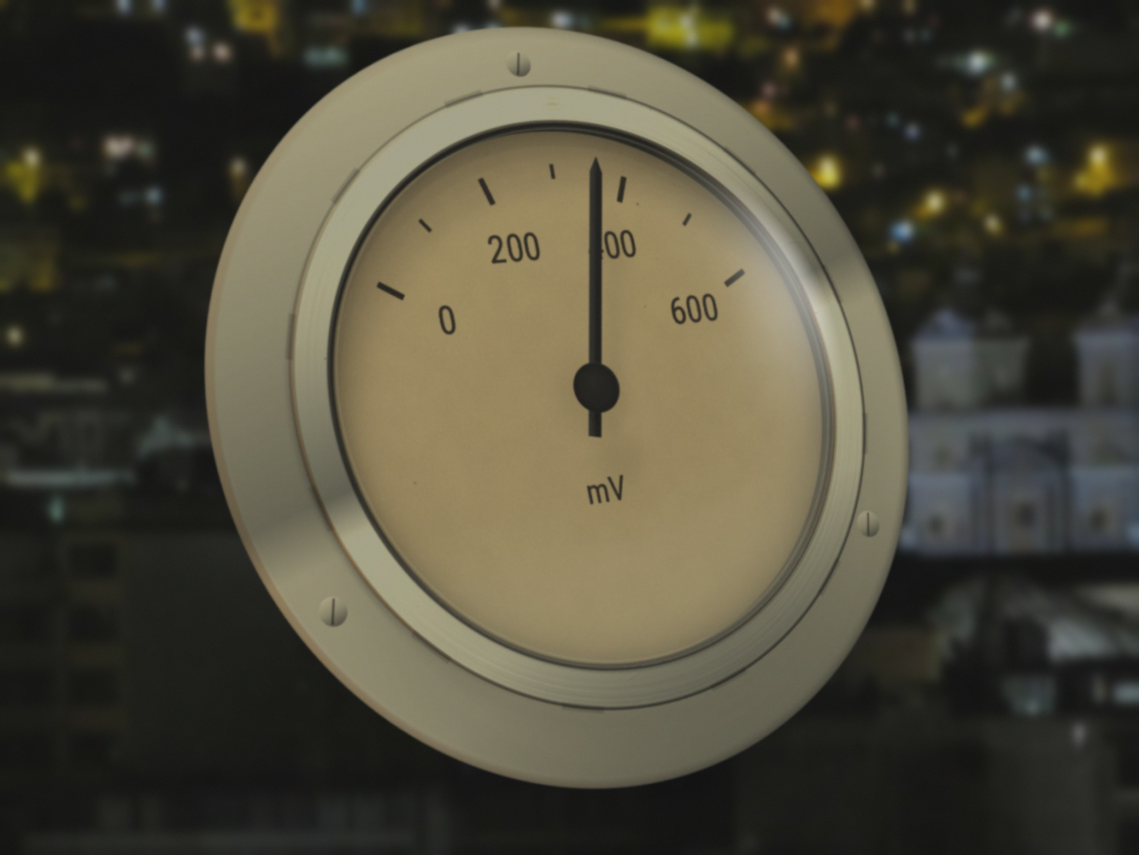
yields **350** mV
